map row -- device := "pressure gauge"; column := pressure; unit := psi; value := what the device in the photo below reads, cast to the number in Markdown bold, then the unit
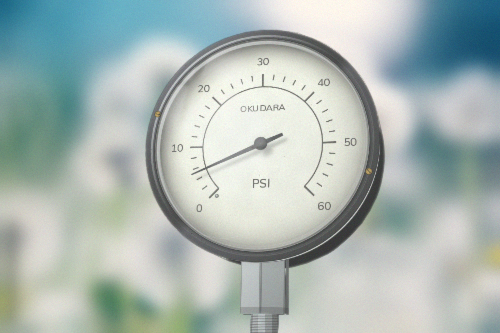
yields **5** psi
